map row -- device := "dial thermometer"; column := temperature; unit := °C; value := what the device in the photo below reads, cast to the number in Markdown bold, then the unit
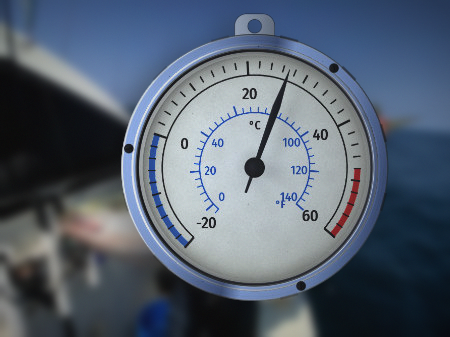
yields **27** °C
